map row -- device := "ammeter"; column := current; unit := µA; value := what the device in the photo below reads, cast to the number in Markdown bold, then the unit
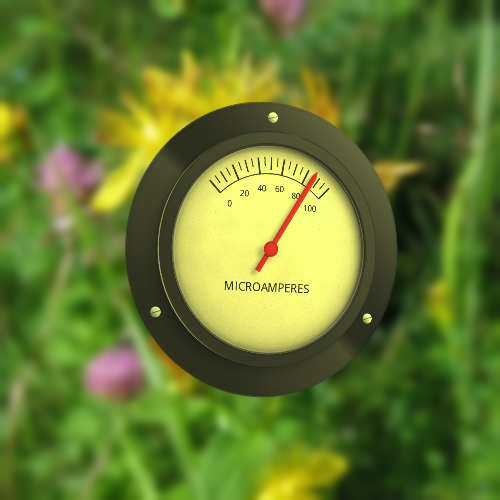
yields **85** µA
